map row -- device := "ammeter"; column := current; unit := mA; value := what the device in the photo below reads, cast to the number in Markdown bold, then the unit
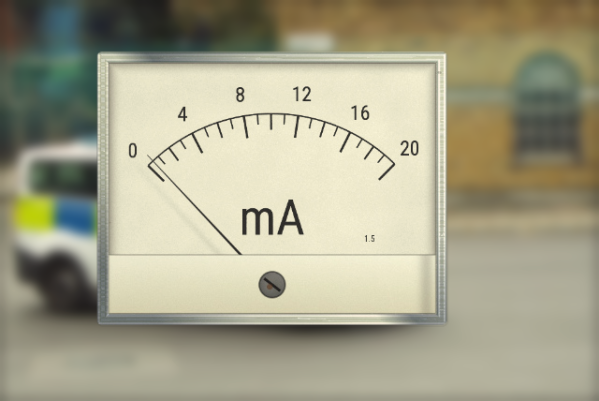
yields **0.5** mA
